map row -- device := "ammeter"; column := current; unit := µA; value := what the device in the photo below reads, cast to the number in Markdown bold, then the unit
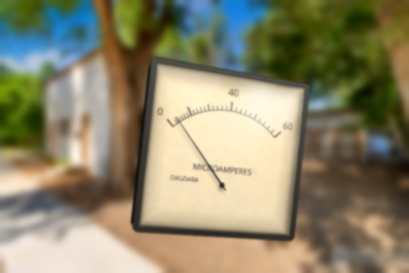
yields **10** µA
